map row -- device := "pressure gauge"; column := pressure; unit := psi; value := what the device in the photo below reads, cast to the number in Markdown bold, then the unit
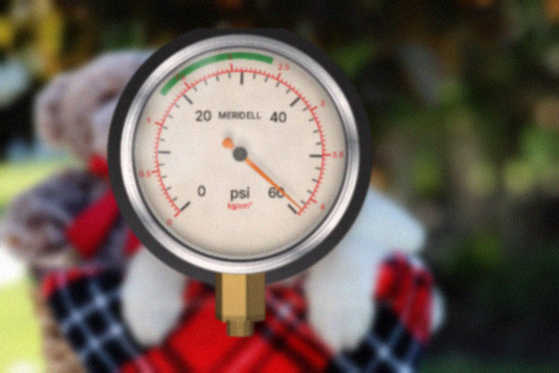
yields **59** psi
